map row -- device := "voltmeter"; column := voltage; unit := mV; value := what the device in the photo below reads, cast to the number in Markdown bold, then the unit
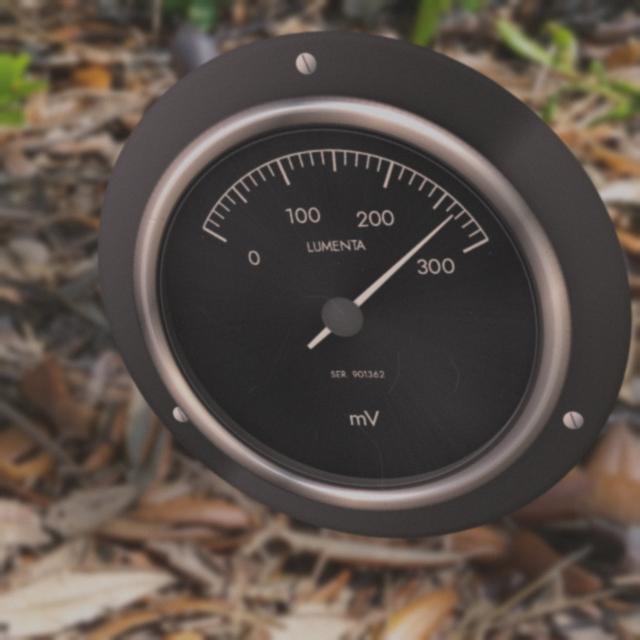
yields **265** mV
